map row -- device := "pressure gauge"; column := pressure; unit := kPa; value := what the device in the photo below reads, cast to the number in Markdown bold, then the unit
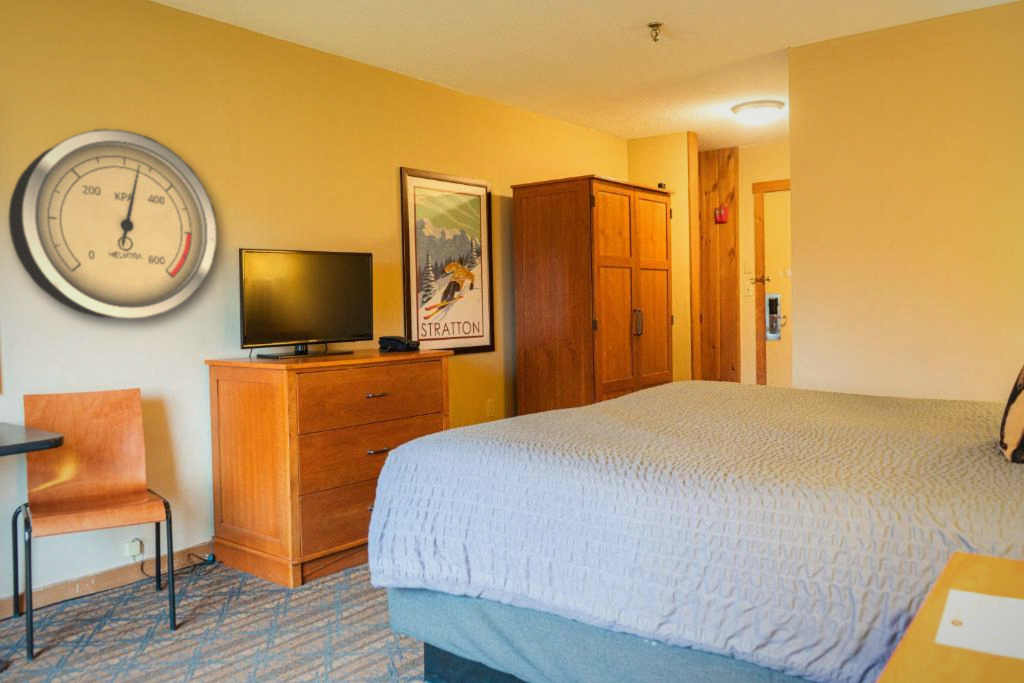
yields **325** kPa
